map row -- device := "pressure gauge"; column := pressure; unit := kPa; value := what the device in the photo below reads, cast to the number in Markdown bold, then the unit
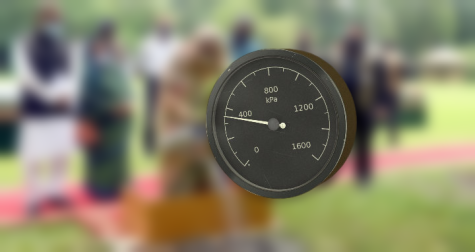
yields **350** kPa
